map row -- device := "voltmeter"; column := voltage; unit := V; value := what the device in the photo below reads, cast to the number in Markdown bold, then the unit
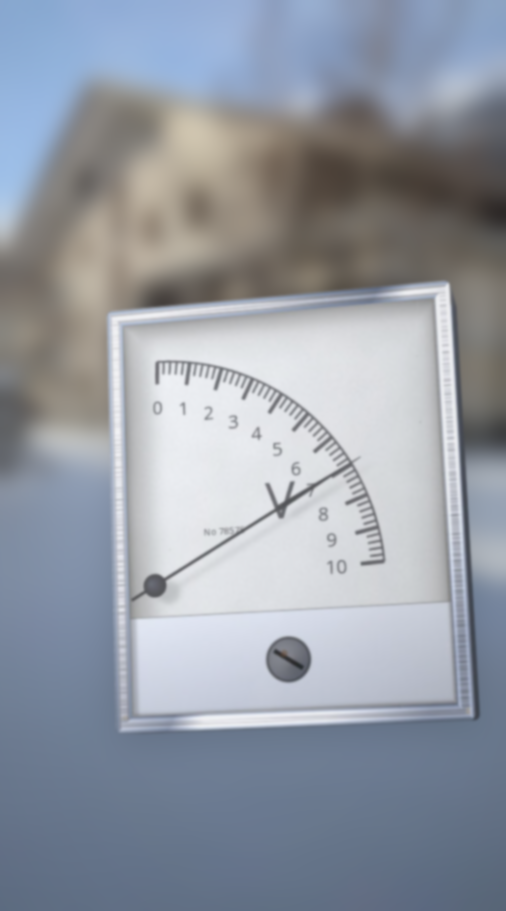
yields **7** V
